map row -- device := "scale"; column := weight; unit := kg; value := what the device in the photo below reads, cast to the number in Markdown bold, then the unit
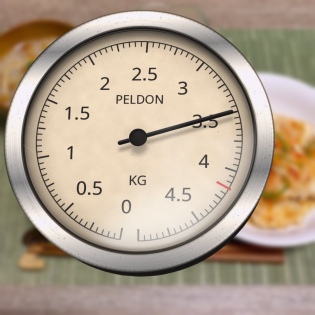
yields **3.5** kg
